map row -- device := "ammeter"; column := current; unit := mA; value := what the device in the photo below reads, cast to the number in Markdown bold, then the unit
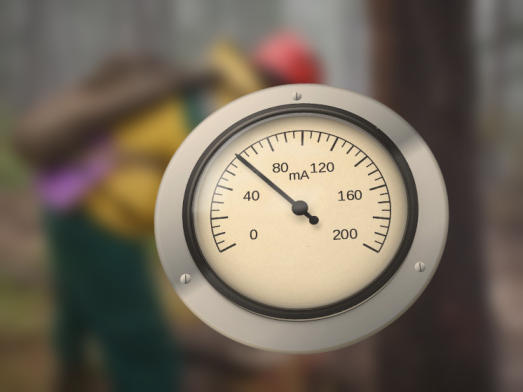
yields **60** mA
